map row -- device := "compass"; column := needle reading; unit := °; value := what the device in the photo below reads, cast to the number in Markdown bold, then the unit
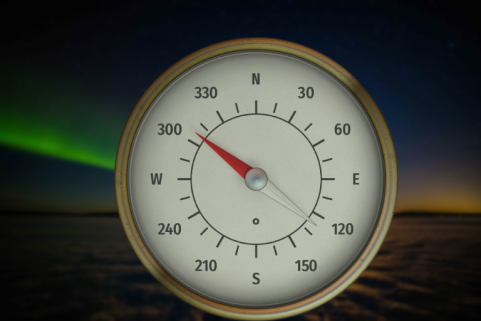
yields **307.5** °
